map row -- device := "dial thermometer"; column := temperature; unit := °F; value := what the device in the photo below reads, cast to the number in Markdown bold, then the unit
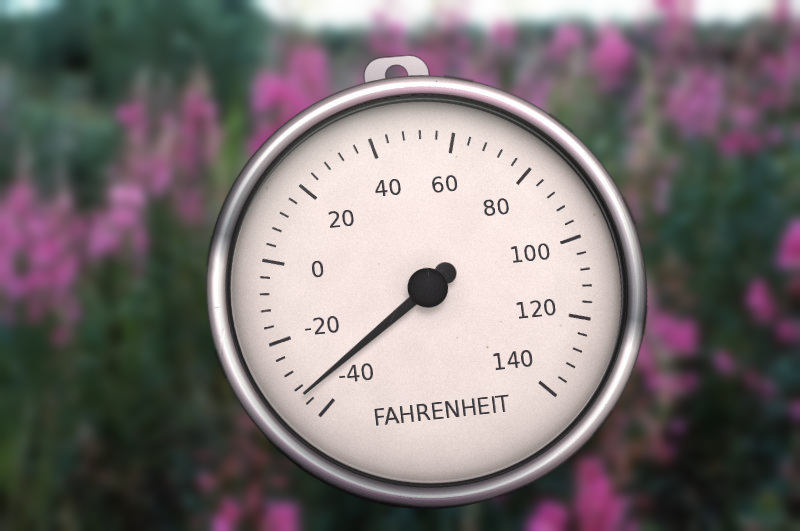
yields **-34** °F
